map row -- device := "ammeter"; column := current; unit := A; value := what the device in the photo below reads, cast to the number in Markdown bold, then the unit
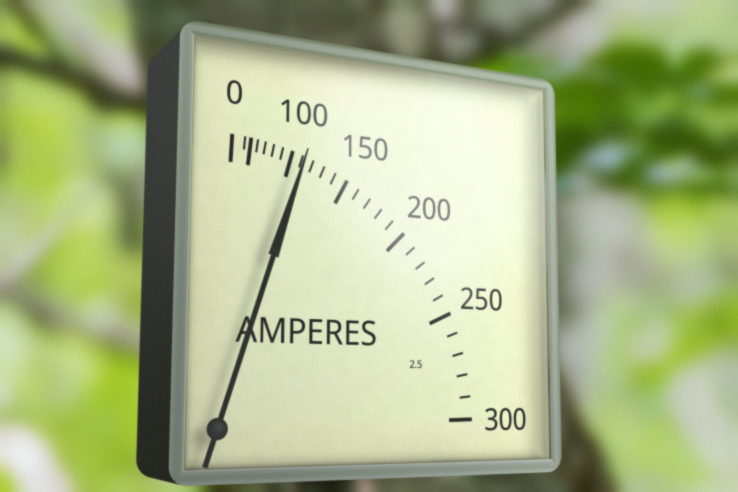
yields **110** A
